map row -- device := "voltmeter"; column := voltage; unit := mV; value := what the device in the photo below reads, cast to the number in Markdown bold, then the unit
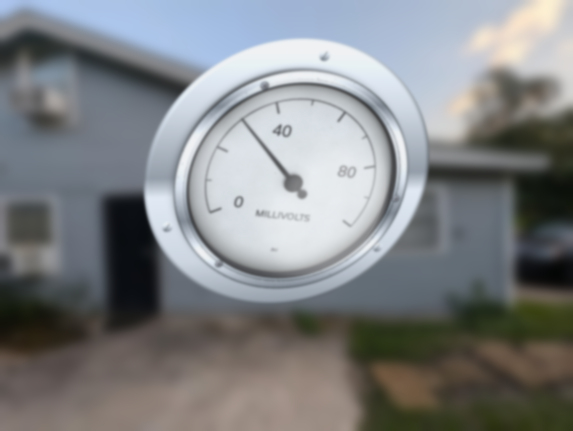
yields **30** mV
